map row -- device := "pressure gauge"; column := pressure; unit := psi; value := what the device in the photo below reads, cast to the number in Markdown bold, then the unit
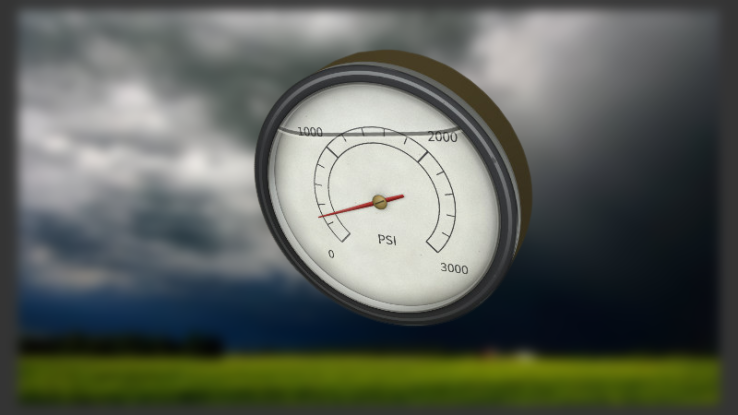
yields **300** psi
